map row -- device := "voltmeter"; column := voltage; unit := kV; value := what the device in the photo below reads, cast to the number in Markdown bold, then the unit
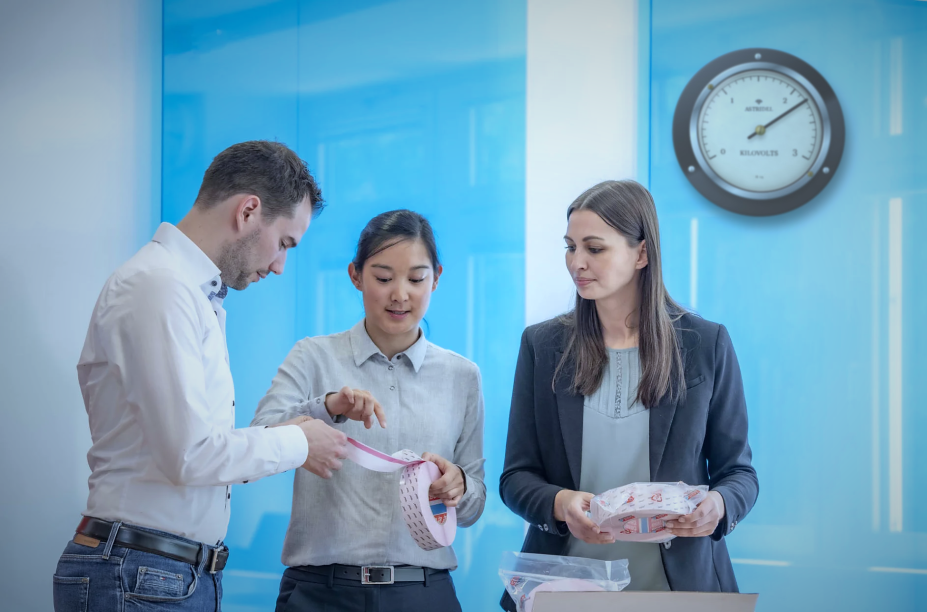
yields **2.2** kV
